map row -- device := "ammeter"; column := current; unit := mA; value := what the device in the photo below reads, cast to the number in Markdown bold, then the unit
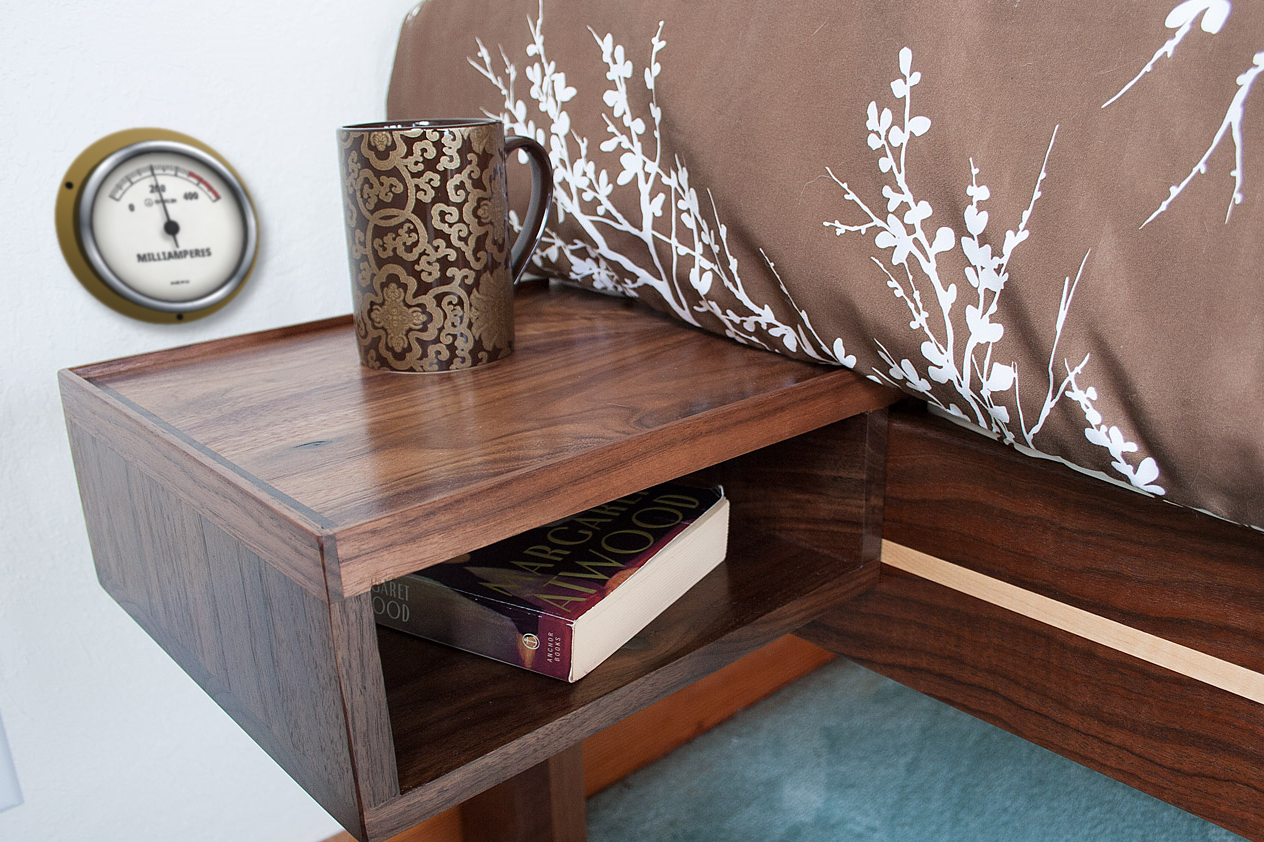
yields **200** mA
